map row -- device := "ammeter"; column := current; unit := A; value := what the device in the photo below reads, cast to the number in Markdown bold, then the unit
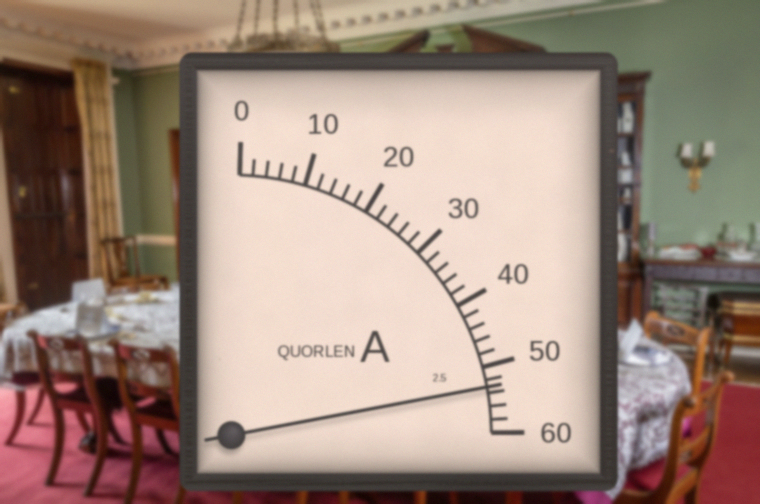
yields **53** A
